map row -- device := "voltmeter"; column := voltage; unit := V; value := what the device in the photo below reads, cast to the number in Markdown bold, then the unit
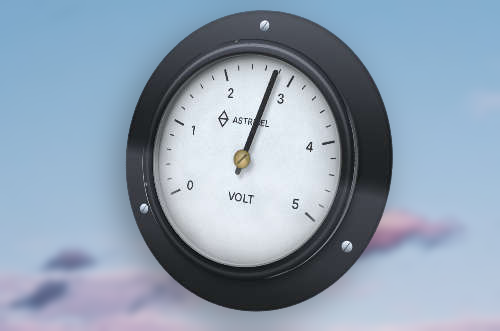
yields **2.8** V
